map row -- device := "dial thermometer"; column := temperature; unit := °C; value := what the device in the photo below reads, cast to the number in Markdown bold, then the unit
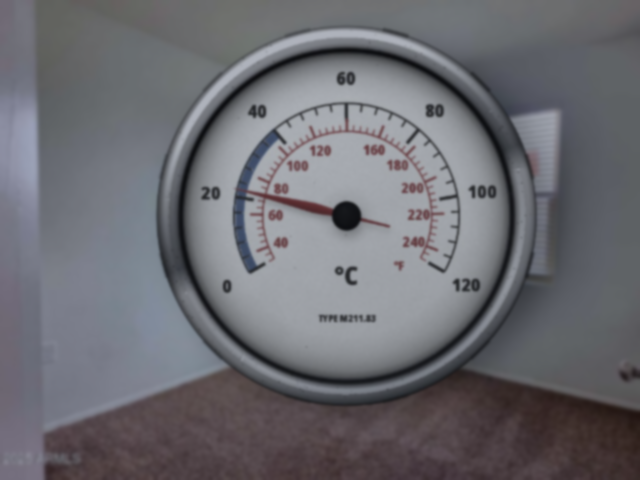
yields **22** °C
